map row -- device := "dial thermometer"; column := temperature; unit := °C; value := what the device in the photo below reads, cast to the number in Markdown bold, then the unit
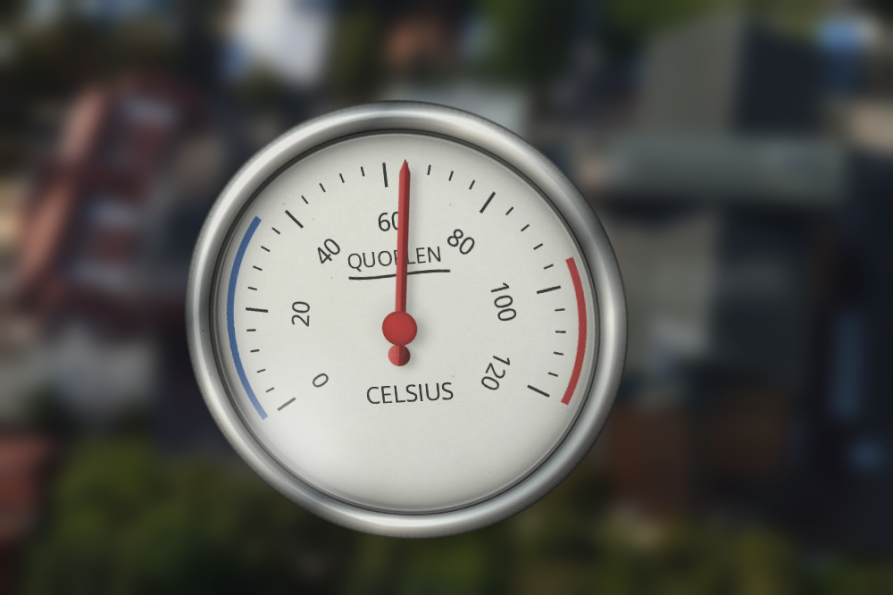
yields **64** °C
